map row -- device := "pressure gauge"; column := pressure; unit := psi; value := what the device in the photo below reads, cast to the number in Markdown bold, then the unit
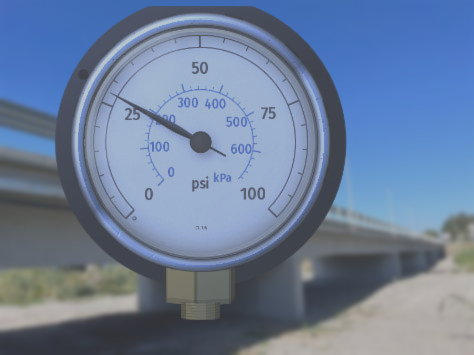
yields **27.5** psi
